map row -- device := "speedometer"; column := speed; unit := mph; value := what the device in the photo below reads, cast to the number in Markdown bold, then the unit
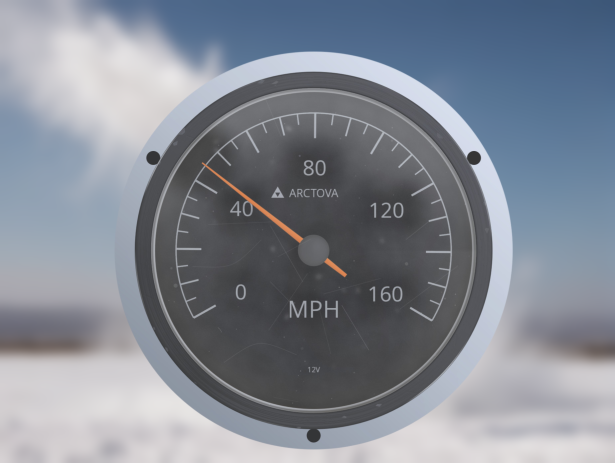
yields **45** mph
